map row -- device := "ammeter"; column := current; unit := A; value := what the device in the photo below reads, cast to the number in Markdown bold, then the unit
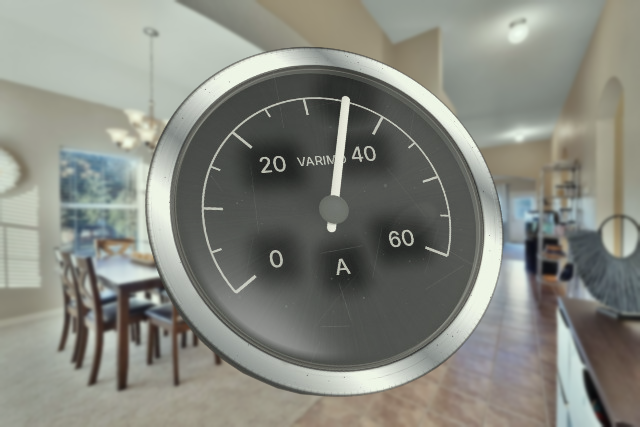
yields **35** A
